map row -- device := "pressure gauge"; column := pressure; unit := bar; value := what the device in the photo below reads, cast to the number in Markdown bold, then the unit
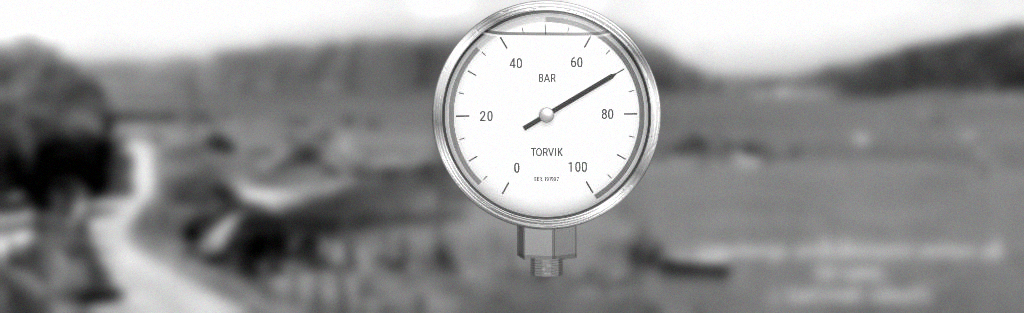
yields **70** bar
